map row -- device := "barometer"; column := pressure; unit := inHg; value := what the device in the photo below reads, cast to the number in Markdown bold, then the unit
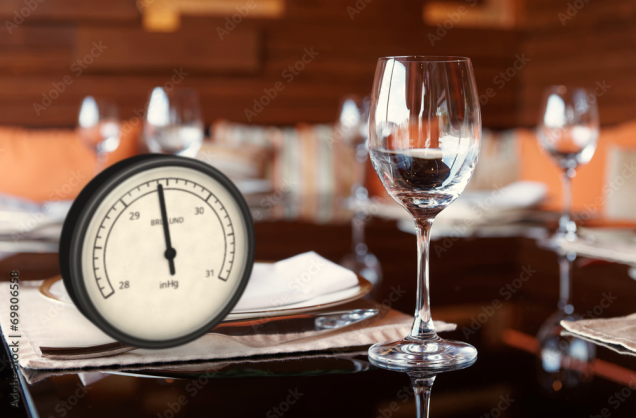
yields **29.4** inHg
